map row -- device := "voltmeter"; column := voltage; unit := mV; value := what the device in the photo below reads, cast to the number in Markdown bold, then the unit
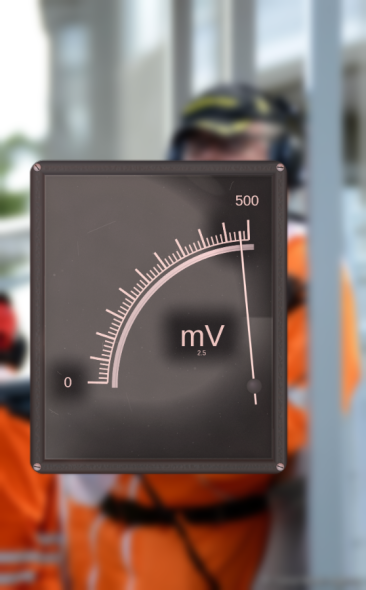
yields **480** mV
